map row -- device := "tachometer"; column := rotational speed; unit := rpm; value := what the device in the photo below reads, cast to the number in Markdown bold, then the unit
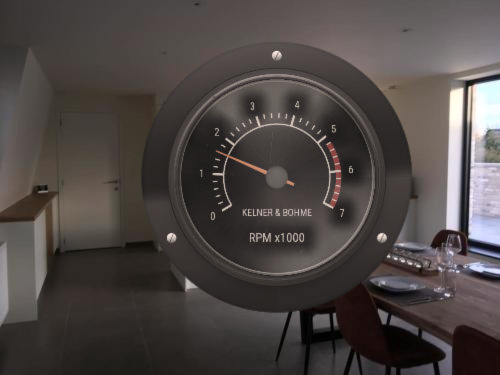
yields **1600** rpm
